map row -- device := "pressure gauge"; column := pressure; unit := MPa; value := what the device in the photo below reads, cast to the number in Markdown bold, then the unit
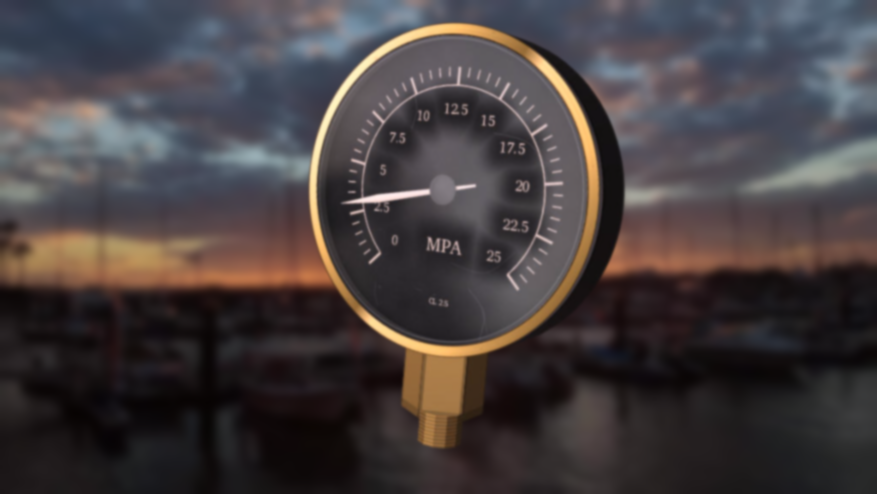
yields **3** MPa
